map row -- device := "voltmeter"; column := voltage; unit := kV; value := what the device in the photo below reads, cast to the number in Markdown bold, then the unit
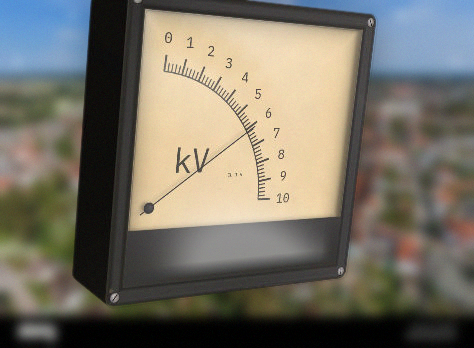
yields **6** kV
